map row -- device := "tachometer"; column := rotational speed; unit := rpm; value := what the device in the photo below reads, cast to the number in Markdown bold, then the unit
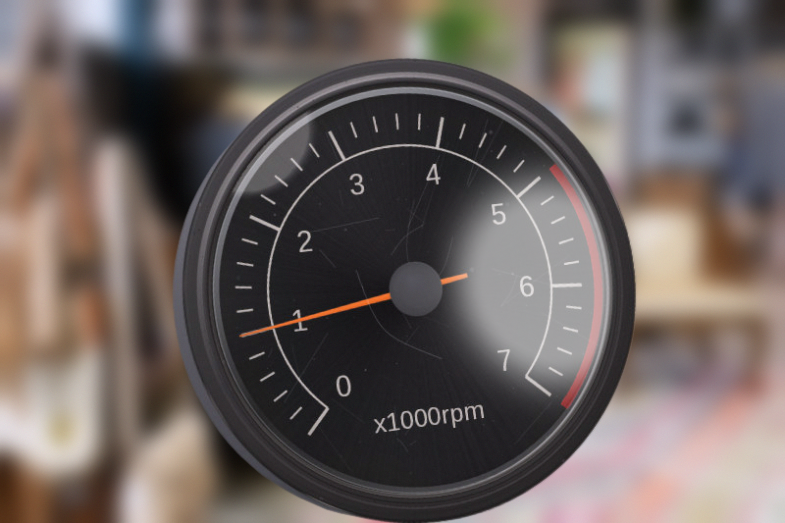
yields **1000** rpm
